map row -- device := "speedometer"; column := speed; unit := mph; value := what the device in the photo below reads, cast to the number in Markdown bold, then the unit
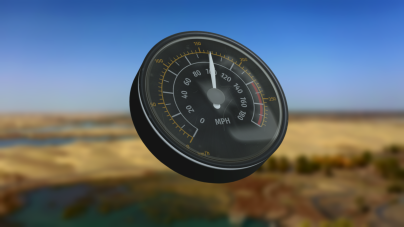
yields **100** mph
